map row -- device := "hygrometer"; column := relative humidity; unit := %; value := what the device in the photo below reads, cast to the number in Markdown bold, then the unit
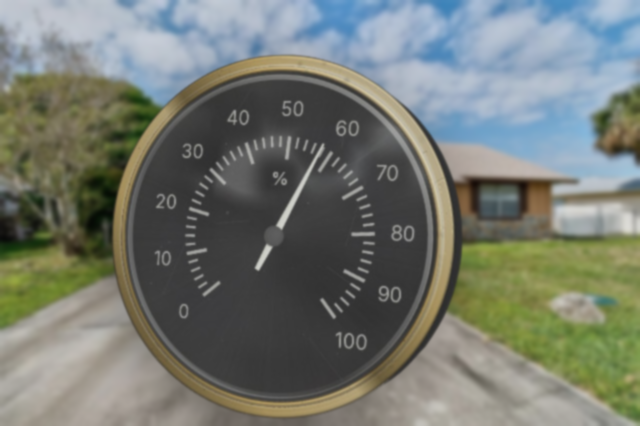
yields **58** %
